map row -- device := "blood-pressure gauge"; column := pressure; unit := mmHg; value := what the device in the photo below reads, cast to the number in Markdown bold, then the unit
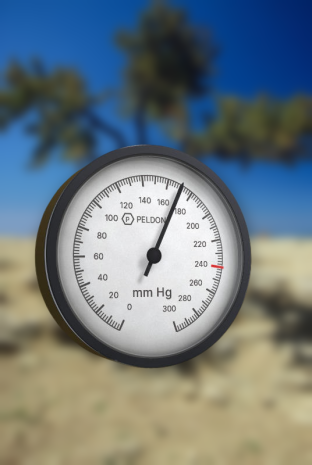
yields **170** mmHg
